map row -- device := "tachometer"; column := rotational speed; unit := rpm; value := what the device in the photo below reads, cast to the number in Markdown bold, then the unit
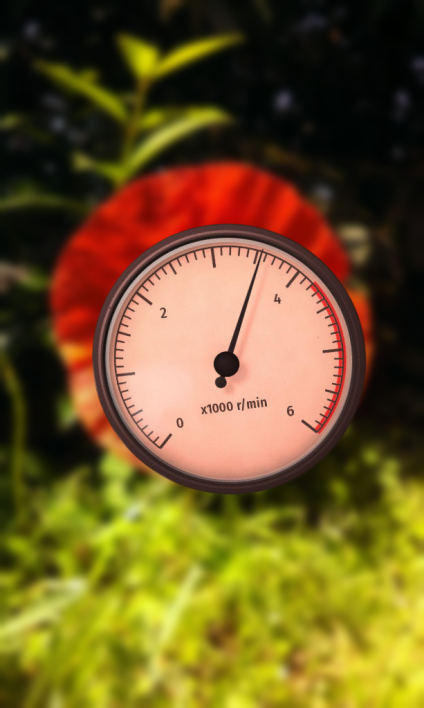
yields **3550** rpm
